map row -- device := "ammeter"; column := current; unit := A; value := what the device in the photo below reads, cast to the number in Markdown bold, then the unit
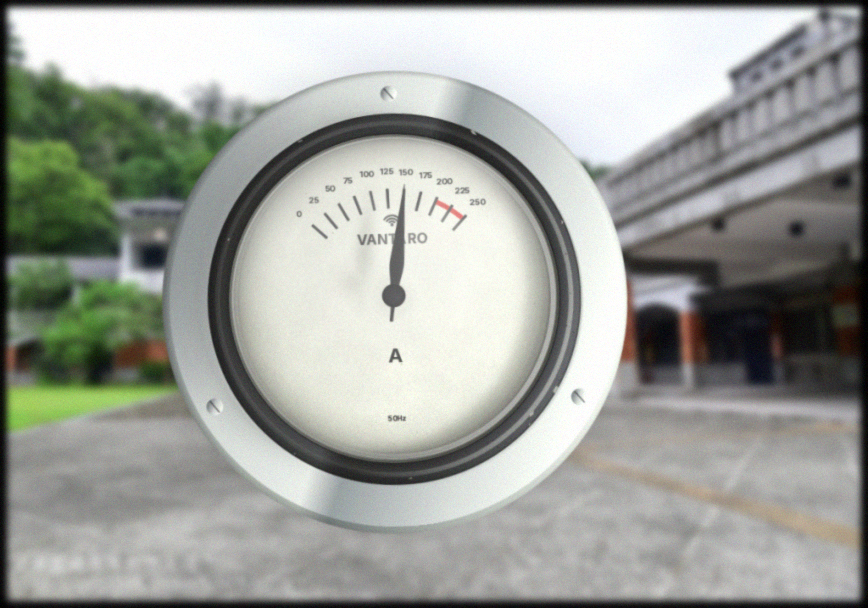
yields **150** A
